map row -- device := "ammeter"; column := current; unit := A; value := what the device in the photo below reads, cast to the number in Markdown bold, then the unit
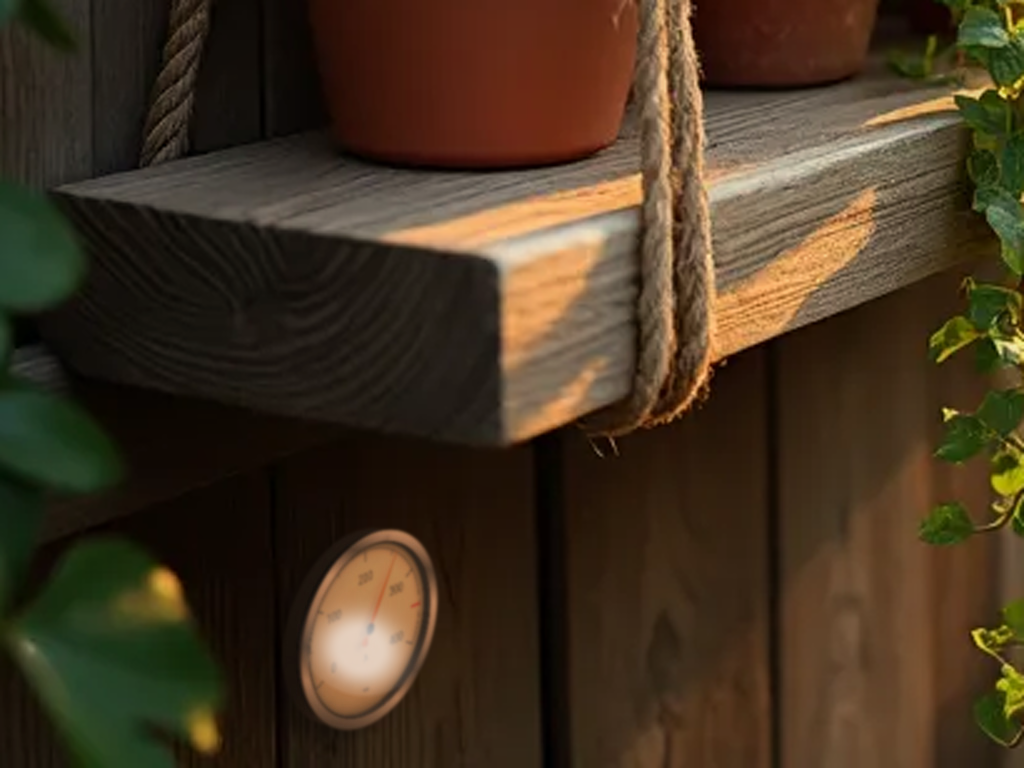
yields **250** A
